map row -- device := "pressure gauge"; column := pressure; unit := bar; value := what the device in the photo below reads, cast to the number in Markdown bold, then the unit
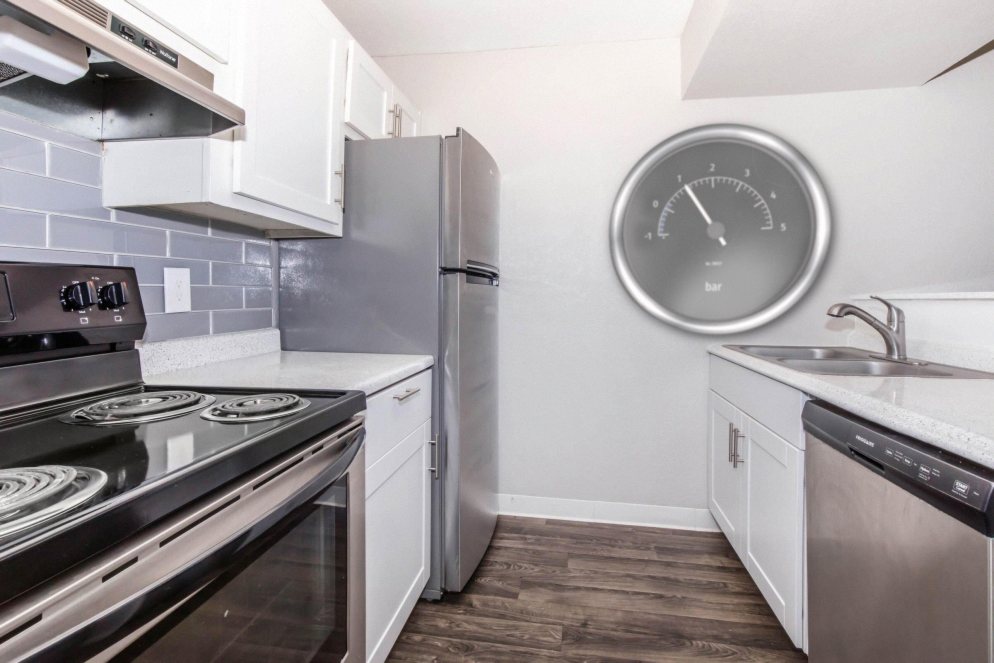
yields **1** bar
